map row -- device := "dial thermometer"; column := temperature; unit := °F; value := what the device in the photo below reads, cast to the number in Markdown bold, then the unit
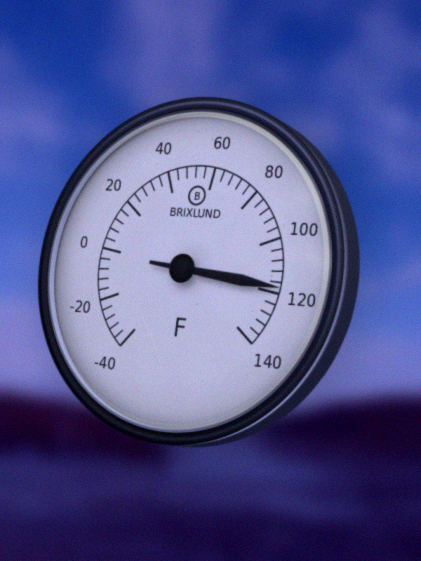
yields **118** °F
